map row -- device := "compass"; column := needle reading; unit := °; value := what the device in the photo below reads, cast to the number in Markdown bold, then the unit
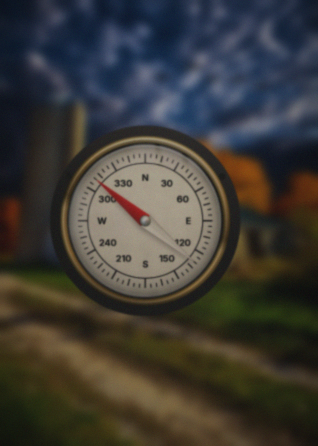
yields **310** °
